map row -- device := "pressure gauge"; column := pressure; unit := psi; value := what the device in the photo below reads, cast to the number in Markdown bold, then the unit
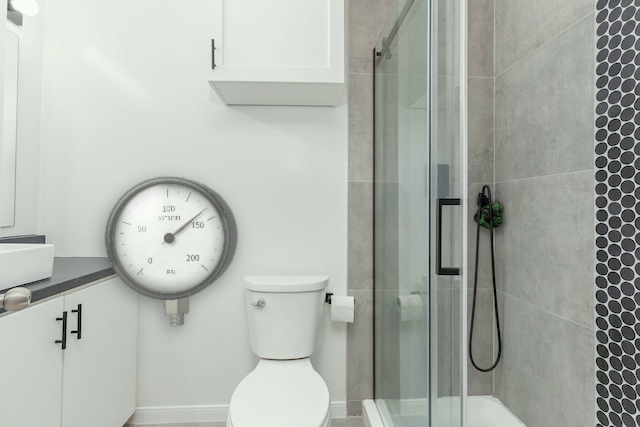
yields **140** psi
